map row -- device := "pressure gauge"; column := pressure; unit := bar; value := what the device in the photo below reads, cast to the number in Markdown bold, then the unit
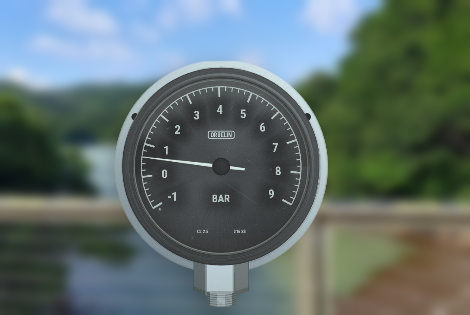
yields **0.6** bar
